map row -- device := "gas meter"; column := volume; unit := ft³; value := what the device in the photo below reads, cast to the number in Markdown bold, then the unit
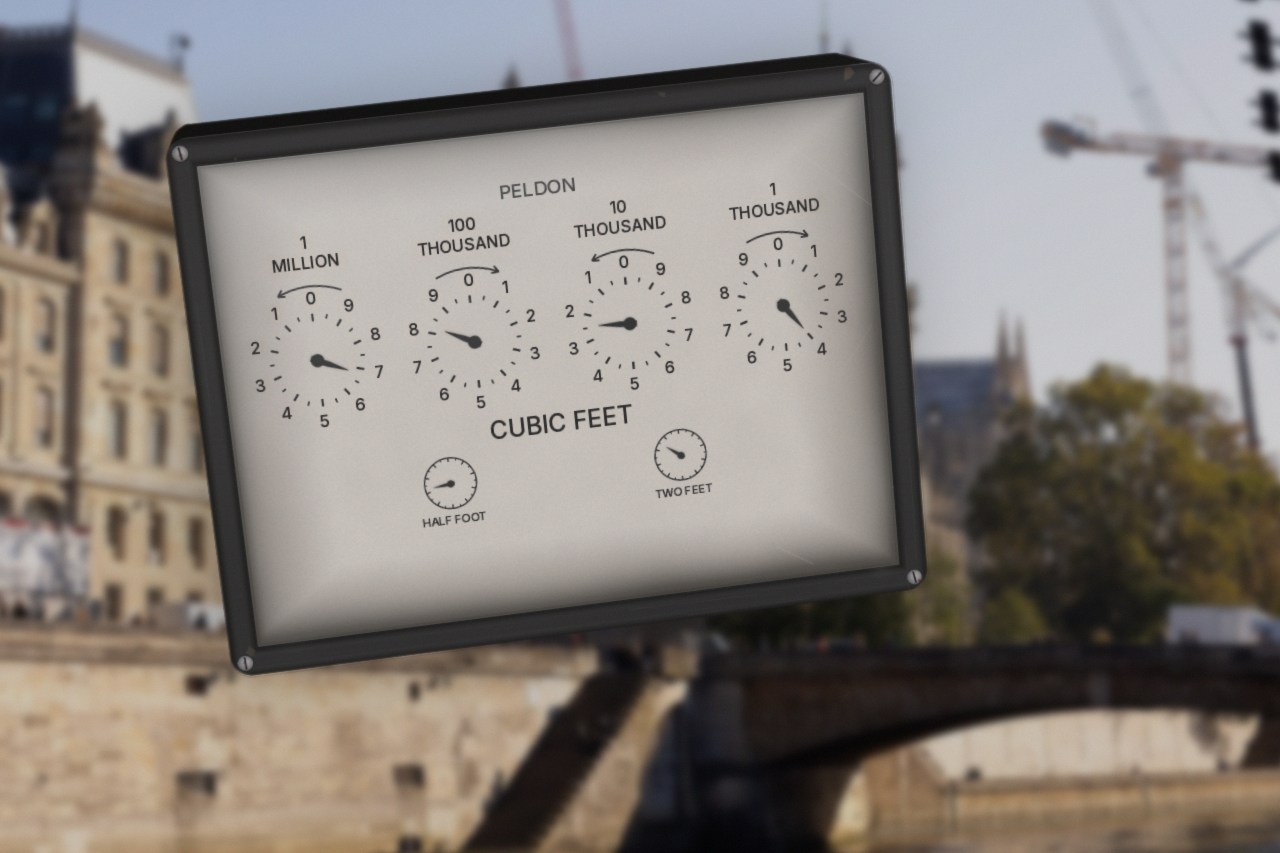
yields **682400** ft³
